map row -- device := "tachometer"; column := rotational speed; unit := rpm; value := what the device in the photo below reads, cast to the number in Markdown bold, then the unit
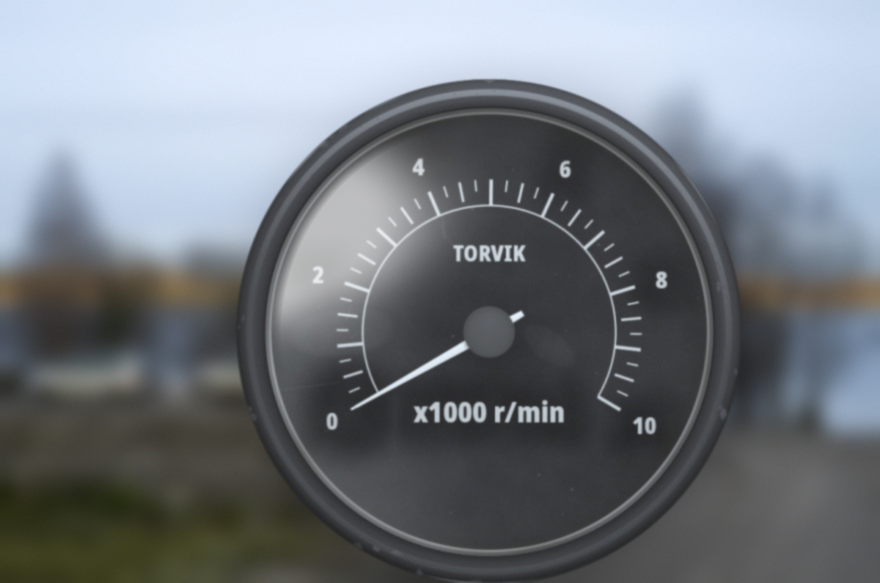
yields **0** rpm
